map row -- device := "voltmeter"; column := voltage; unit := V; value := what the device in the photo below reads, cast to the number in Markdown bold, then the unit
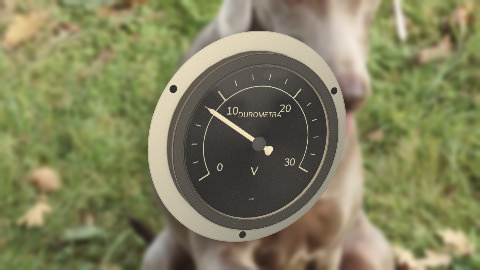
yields **8** V
